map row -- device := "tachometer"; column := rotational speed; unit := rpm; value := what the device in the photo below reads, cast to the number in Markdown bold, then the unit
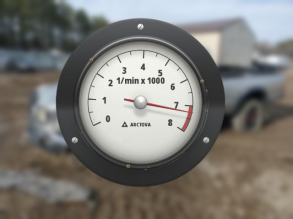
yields **7250** rpm
